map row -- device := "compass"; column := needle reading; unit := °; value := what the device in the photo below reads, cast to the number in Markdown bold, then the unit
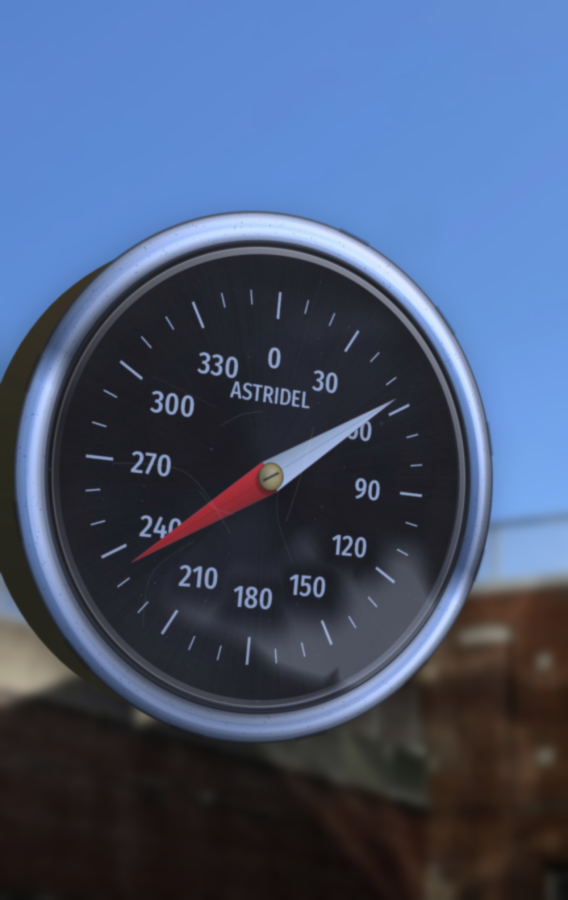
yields **235** °
